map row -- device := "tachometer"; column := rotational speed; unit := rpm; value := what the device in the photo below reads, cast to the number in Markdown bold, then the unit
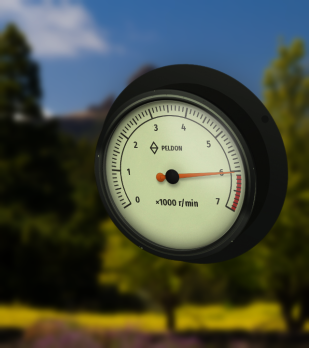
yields **6000** rpm
